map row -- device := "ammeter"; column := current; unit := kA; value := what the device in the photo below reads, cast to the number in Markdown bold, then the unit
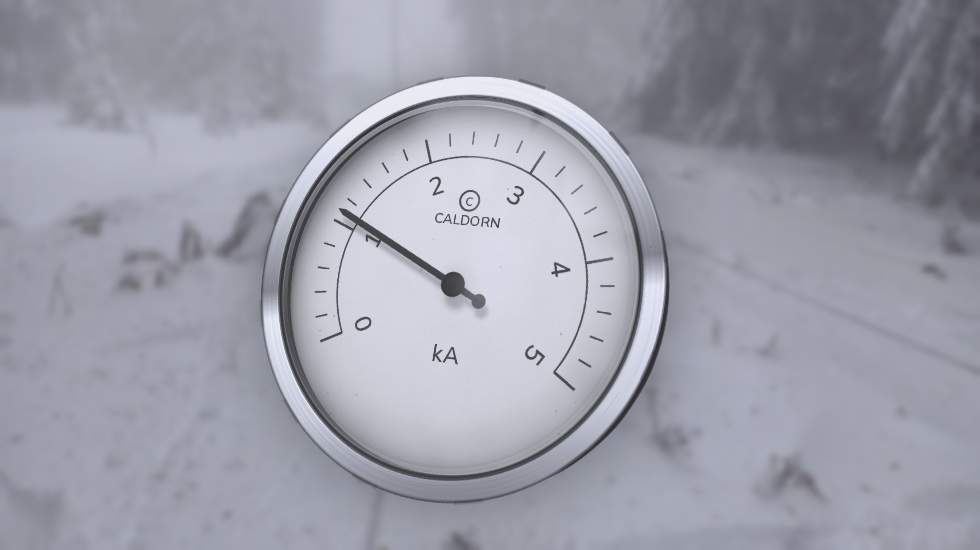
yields **1.1** kA
